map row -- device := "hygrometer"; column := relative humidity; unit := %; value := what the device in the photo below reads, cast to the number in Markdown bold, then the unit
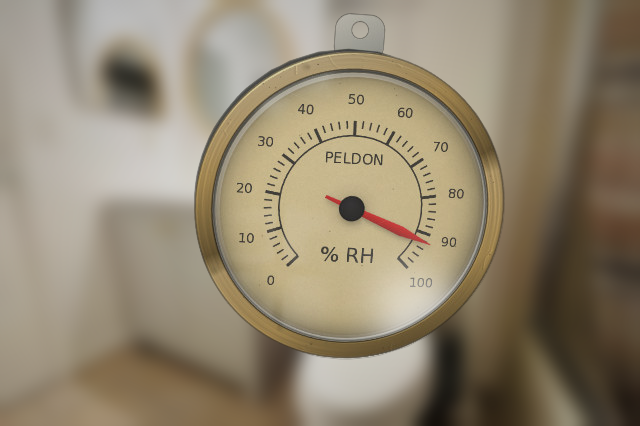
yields **92** %
